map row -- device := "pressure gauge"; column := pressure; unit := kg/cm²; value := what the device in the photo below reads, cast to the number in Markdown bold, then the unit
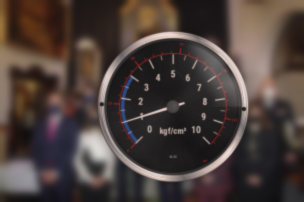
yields **1** kg/cm²
